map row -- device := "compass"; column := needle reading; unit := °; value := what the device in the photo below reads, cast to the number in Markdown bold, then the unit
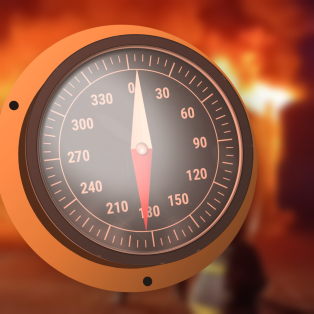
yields **185** °
